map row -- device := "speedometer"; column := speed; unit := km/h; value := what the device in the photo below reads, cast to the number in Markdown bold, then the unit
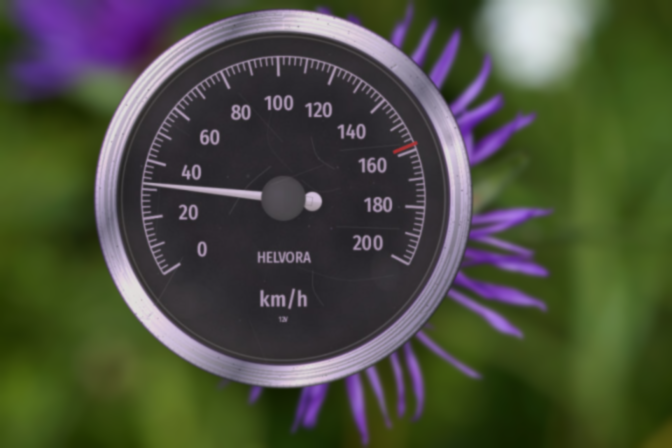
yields **32** km/h
